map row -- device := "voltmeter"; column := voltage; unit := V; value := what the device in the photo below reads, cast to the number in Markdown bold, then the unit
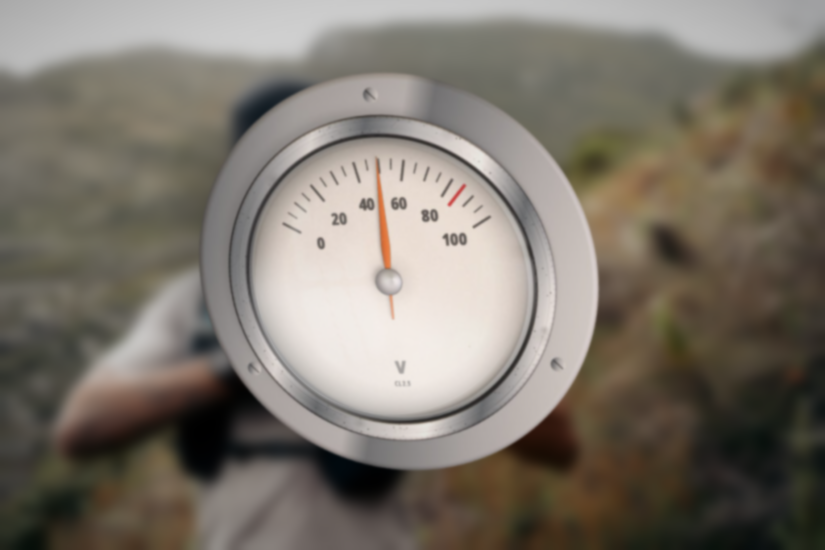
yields **50** V
